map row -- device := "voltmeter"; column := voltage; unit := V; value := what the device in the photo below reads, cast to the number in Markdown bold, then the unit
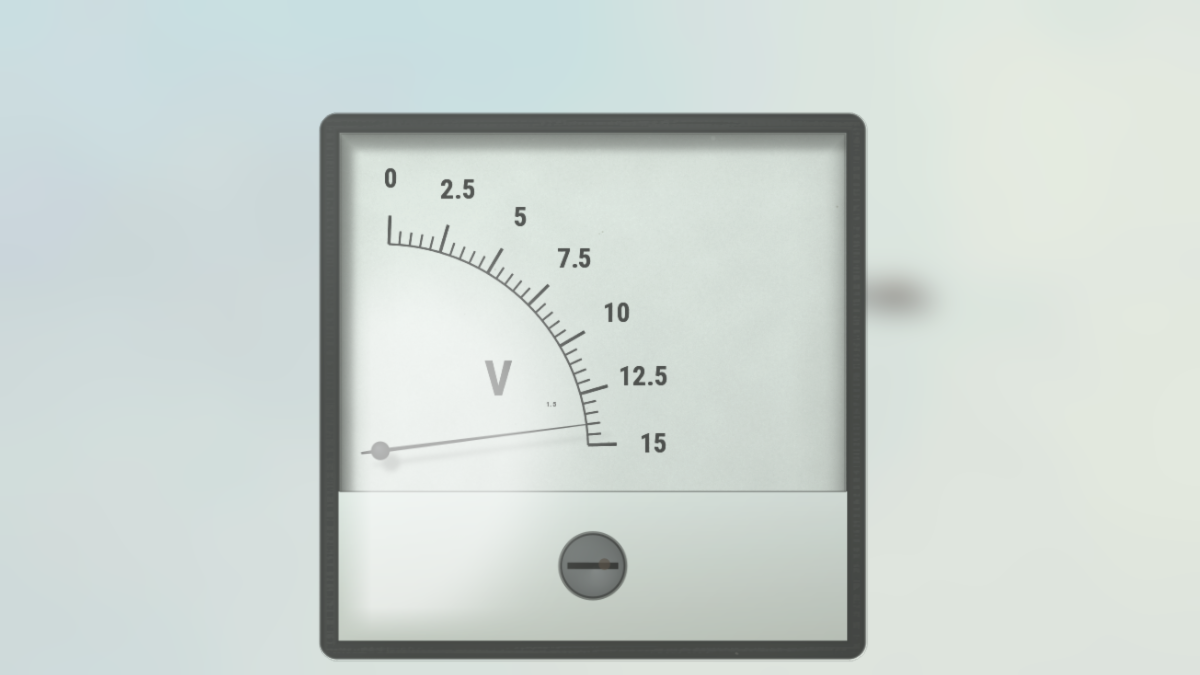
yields **14** V
